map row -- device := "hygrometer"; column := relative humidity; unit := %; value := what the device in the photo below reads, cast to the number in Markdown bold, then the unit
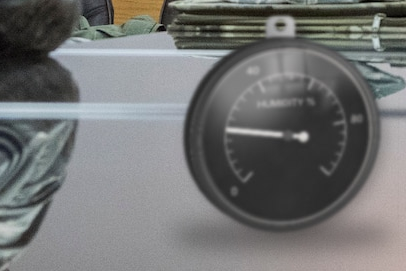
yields **20** %
